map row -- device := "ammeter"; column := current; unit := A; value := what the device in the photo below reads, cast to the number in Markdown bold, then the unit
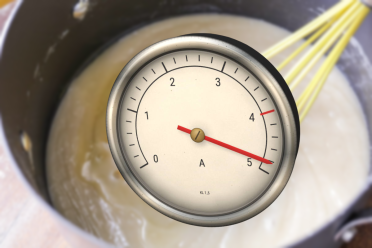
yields **4.8** A
